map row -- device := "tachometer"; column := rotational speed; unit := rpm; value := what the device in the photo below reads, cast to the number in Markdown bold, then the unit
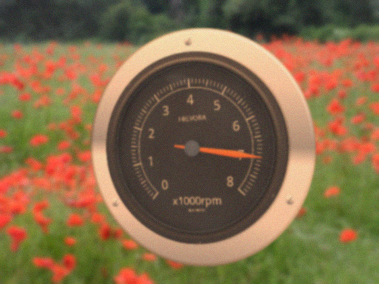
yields **7000** rpm
